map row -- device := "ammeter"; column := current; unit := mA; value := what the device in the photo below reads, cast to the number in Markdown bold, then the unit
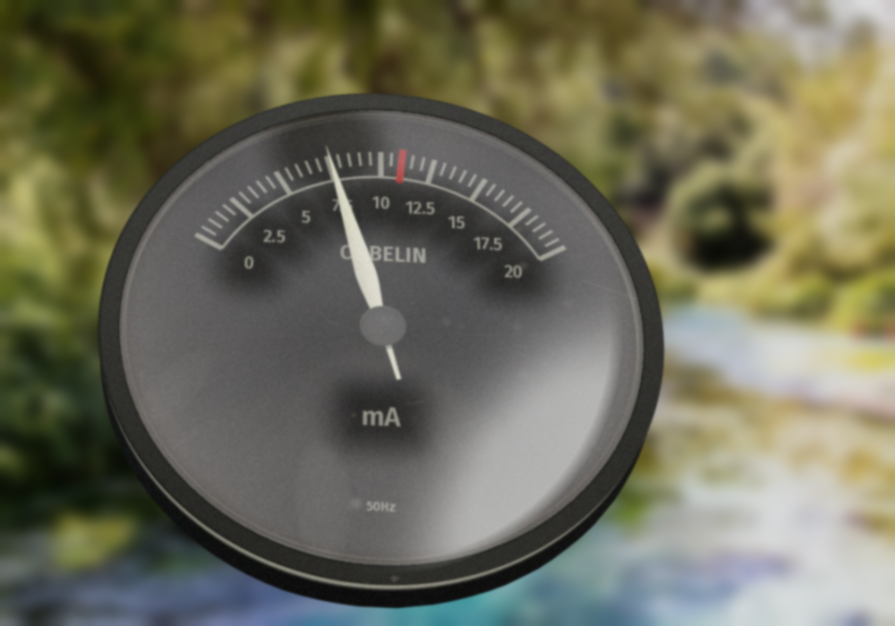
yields **7.5** mA
